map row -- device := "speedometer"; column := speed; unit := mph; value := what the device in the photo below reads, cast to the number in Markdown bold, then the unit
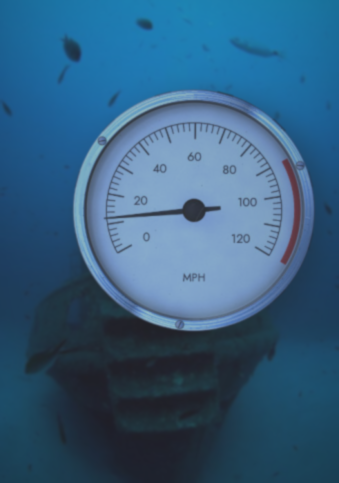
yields **12** mph
